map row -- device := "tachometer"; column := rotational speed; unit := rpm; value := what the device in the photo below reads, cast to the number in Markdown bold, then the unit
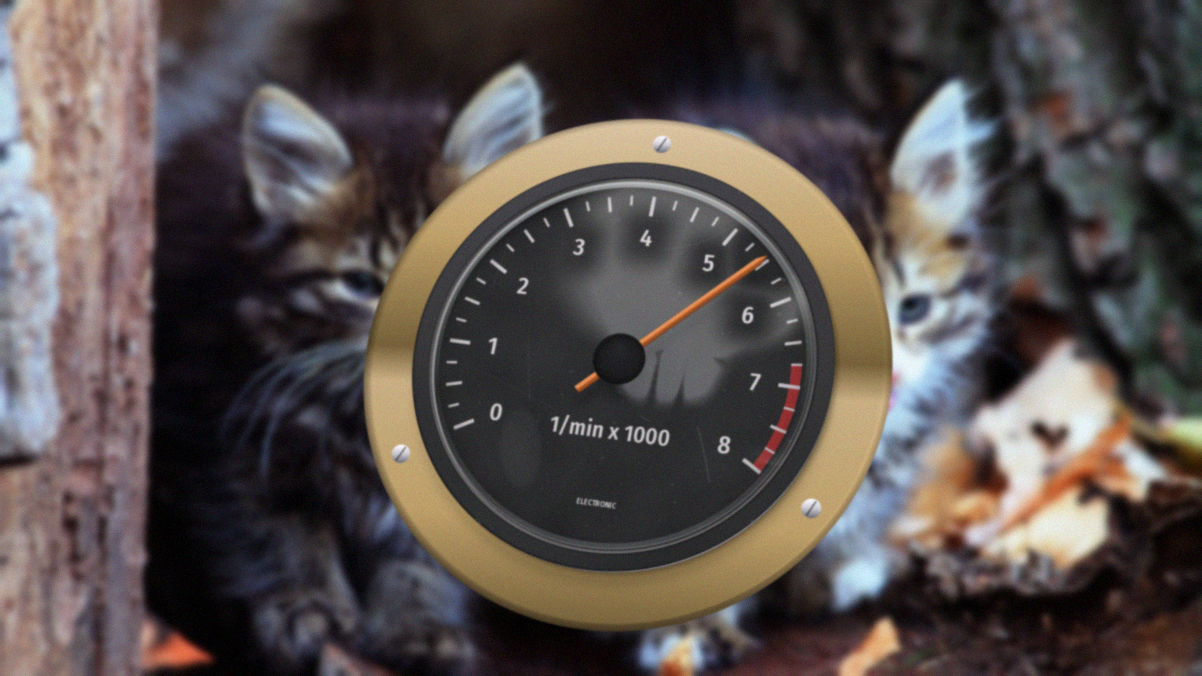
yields **5500** rpm
